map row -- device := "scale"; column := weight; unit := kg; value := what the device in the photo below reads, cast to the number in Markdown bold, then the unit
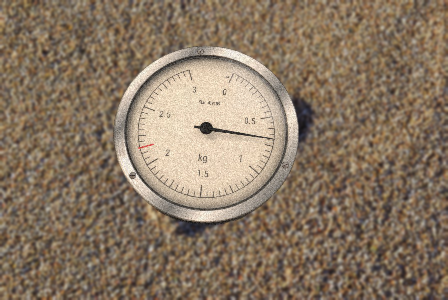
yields **0.7** kg
